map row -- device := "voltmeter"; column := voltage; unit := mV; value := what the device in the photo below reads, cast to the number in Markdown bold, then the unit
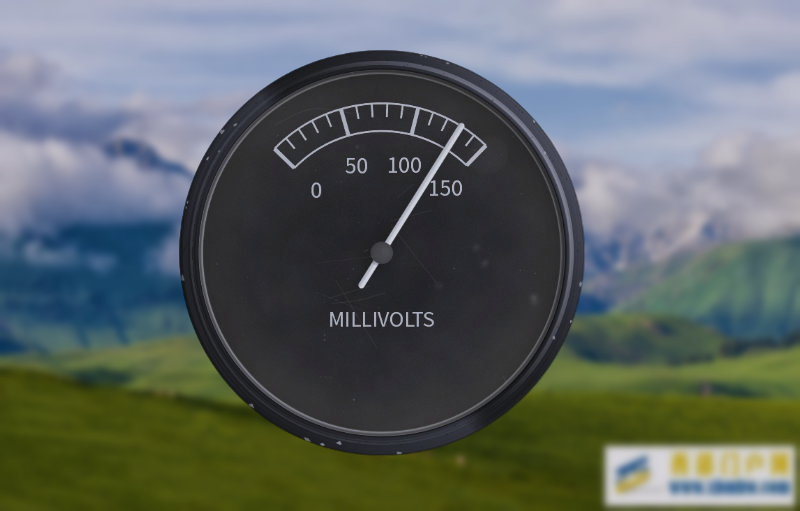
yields **130** mV
